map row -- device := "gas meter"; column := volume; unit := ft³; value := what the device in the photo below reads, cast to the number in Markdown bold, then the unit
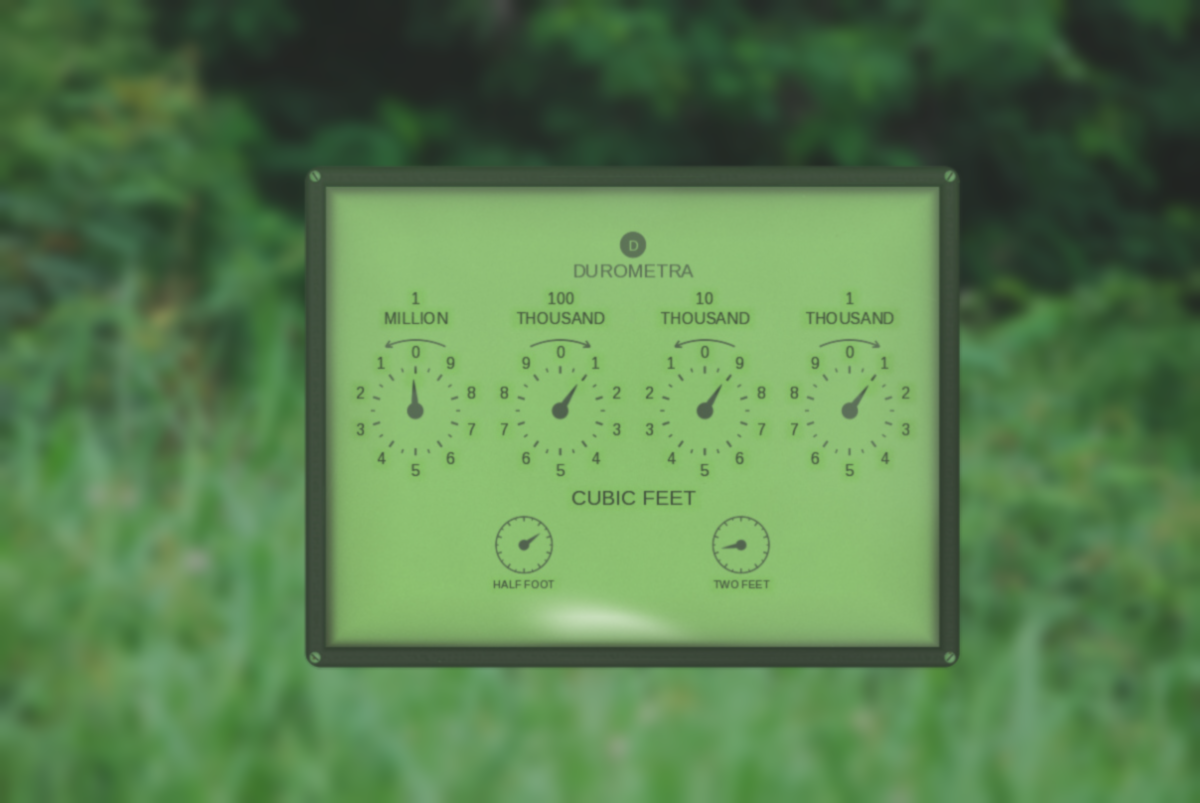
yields **9100** ft³
